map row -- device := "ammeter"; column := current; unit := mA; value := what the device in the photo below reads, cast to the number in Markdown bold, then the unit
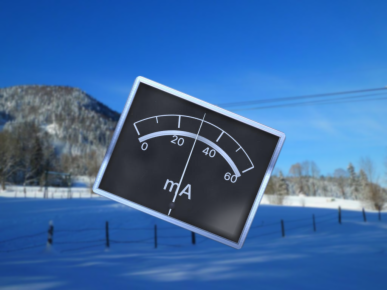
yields **30** mA
